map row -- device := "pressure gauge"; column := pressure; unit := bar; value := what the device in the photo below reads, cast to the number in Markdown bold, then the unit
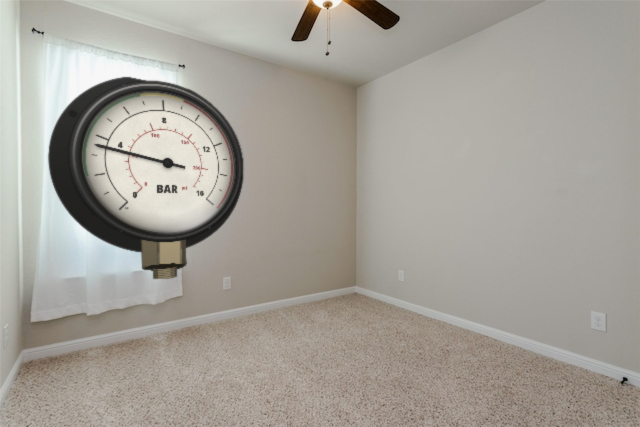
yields **3.5** bar
